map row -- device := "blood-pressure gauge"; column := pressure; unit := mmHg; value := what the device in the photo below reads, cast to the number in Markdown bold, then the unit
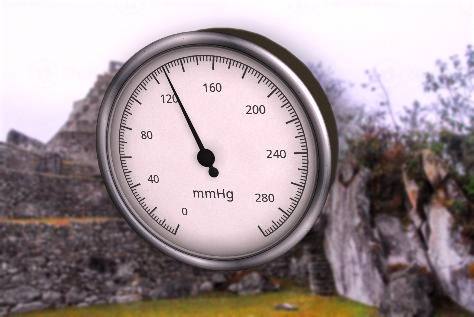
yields **130** mmHg
